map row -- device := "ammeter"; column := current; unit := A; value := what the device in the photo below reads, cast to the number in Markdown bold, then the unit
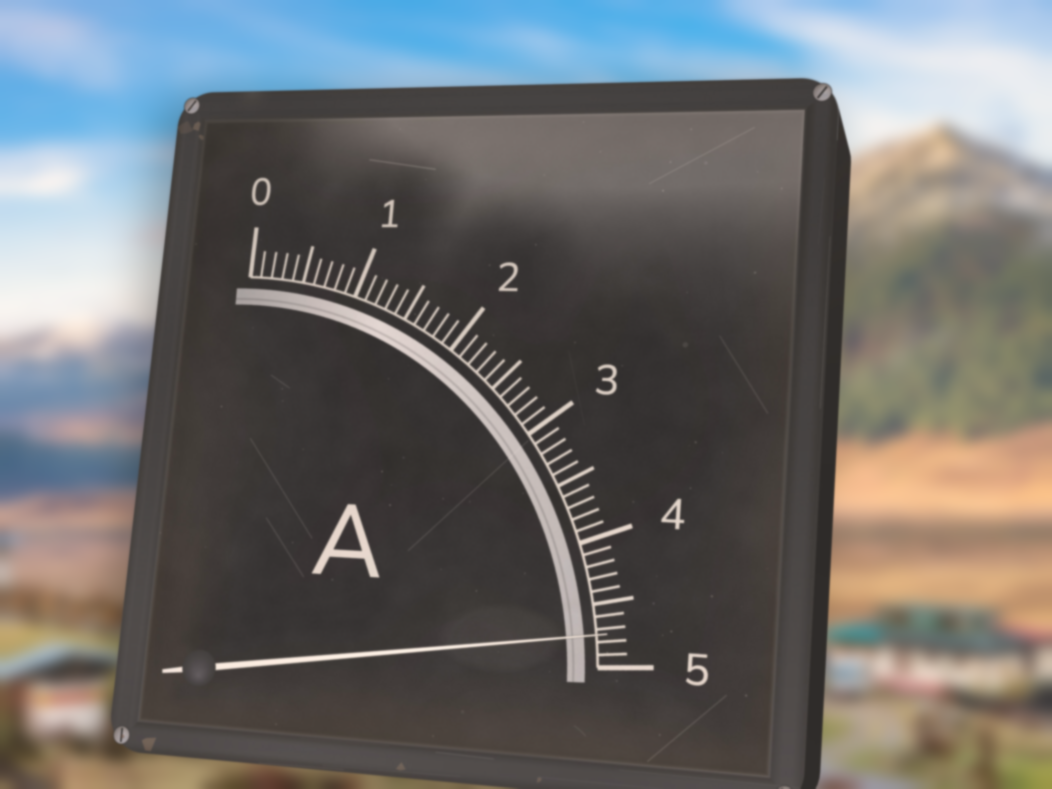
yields **4.75** A
